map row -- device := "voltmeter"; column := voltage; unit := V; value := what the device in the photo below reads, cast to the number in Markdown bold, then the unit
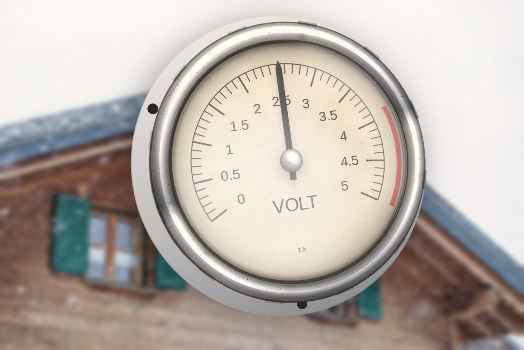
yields **2.5** V
